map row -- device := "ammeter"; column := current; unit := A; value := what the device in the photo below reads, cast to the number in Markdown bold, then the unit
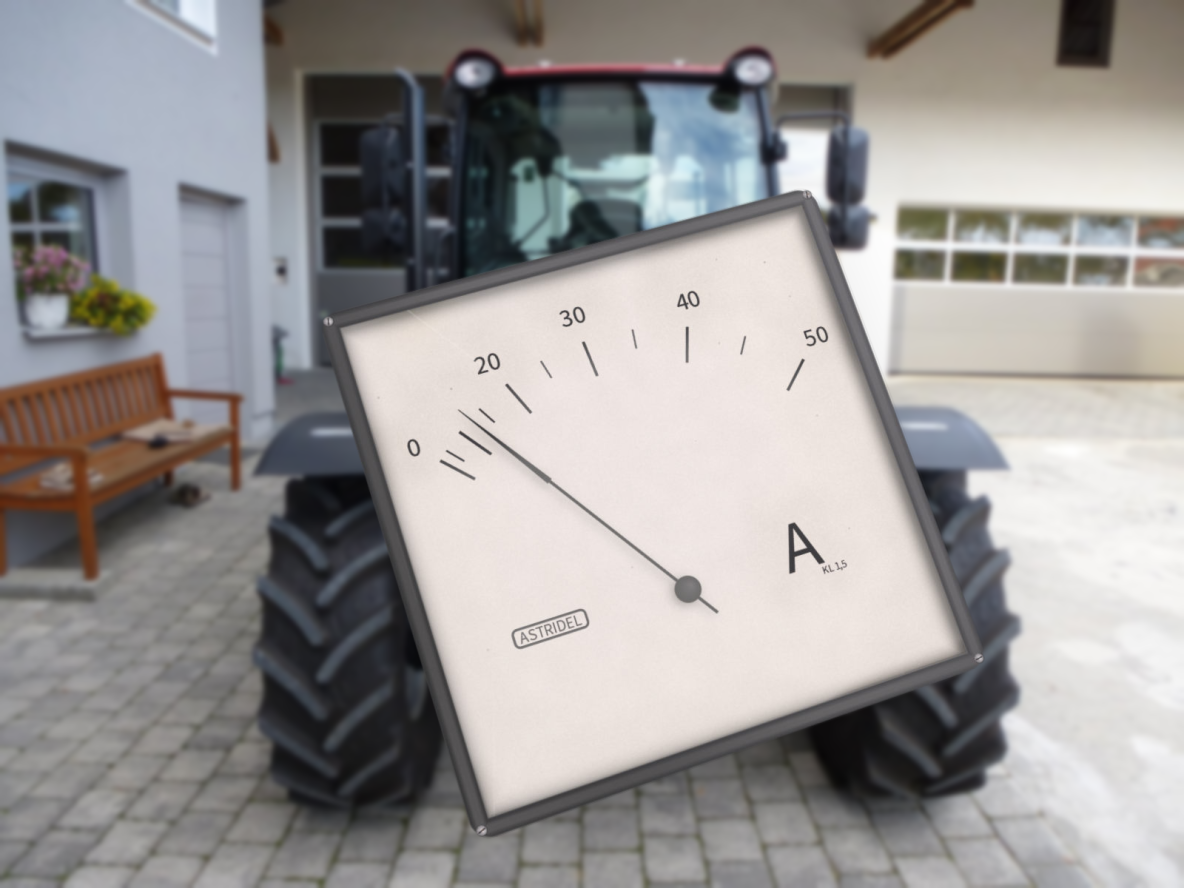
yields **12.5** A
